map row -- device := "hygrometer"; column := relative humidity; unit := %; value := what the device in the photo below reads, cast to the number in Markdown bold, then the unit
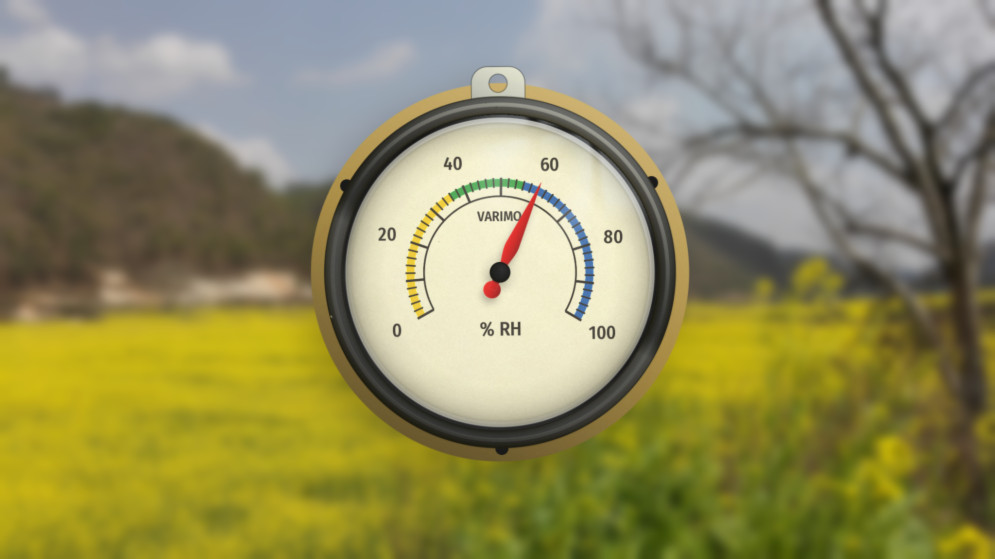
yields **60** %
